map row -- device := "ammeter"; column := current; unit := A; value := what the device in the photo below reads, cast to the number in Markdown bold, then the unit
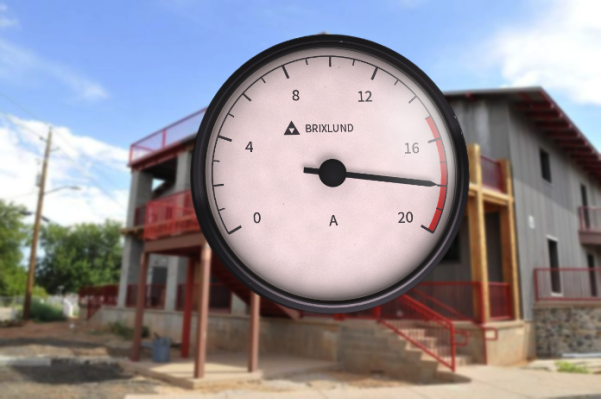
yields **18** A
